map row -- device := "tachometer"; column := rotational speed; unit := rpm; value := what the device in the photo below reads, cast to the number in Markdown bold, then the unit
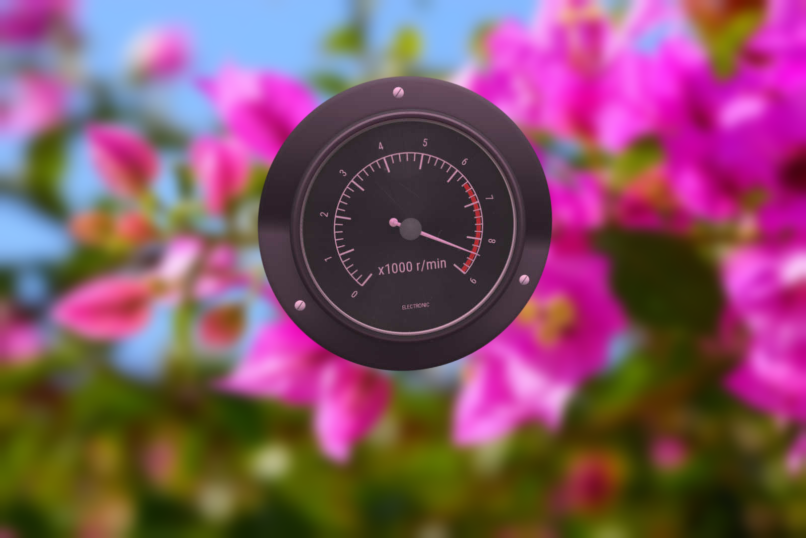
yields **8400** rpm
